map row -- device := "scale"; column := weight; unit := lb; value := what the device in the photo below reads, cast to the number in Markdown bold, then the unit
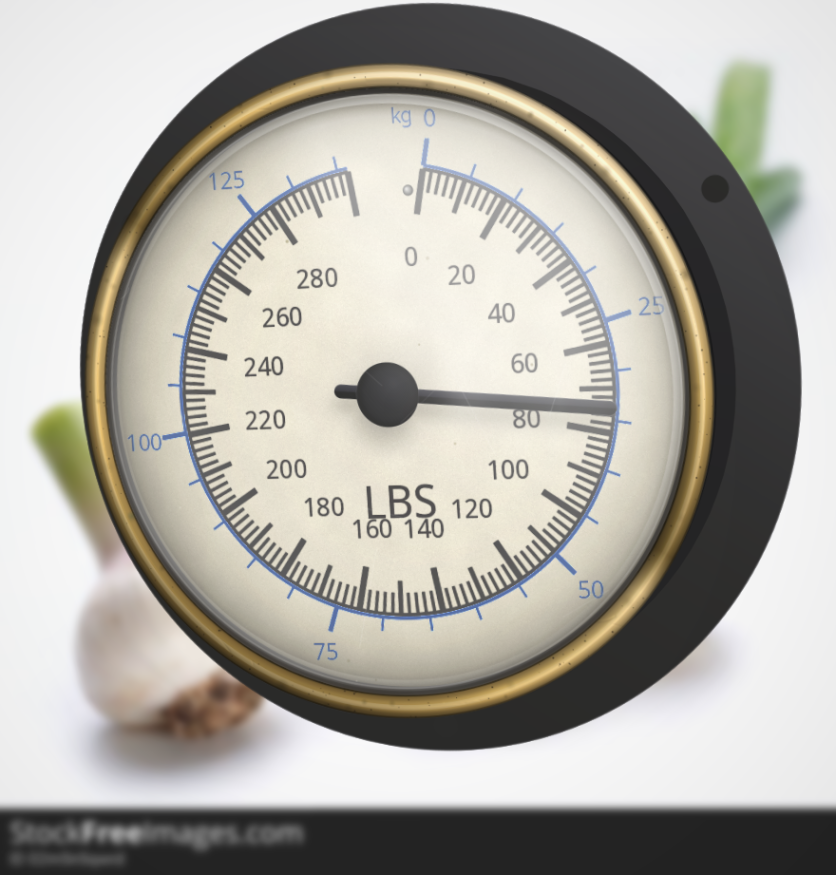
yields **74** lb
